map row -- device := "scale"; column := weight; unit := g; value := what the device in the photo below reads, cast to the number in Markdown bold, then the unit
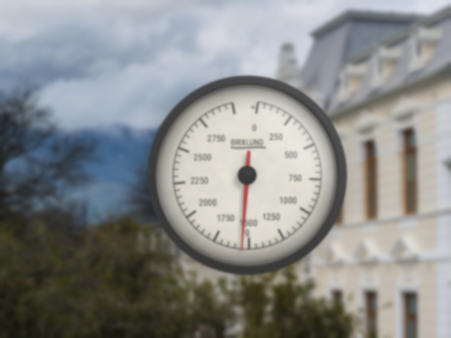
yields **1550** g
